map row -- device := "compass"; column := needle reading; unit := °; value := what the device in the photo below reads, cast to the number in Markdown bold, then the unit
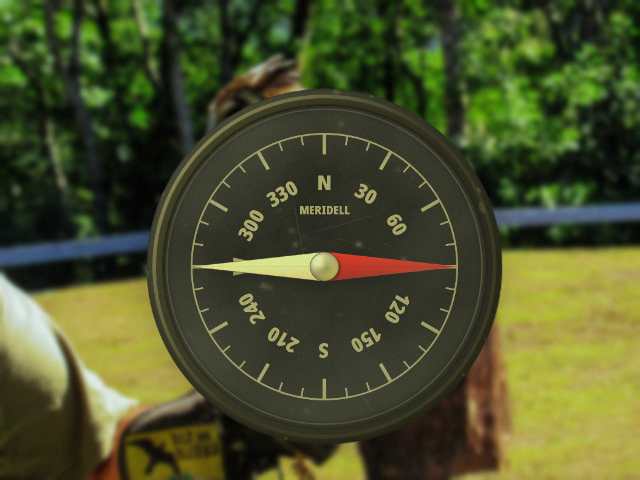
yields **90** °
